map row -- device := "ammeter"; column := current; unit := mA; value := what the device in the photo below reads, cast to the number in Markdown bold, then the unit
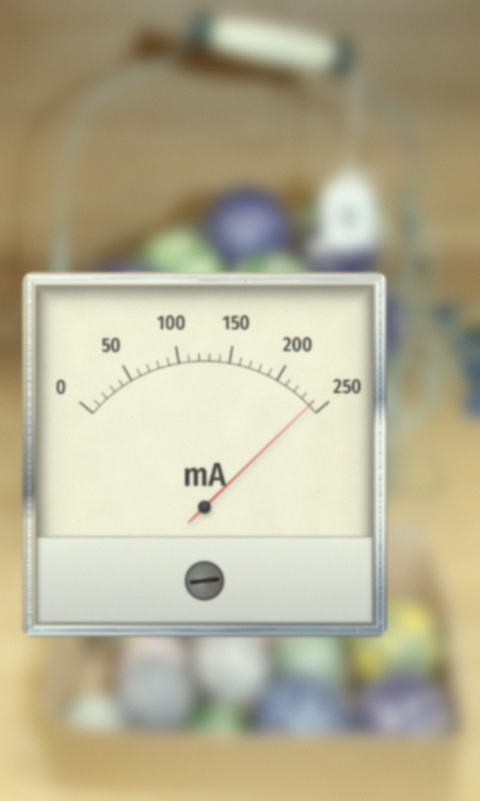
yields **240** mA
